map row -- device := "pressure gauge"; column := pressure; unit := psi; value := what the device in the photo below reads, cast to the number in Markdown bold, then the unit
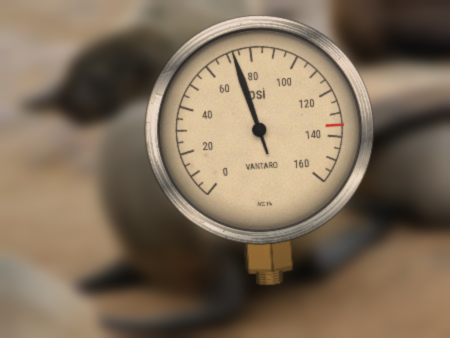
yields **72.5** psi
